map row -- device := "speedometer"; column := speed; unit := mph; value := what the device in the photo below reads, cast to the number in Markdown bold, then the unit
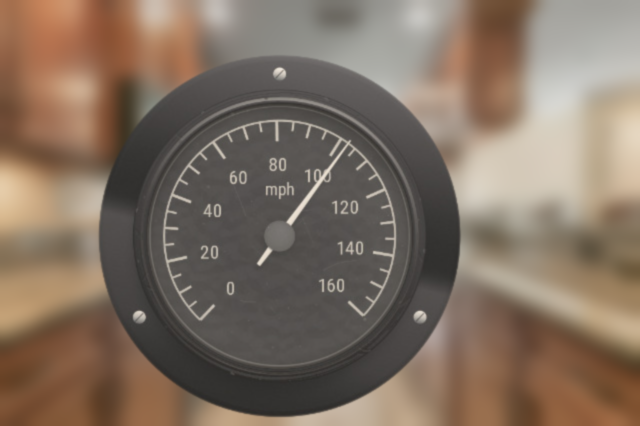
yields **102.5** mph
